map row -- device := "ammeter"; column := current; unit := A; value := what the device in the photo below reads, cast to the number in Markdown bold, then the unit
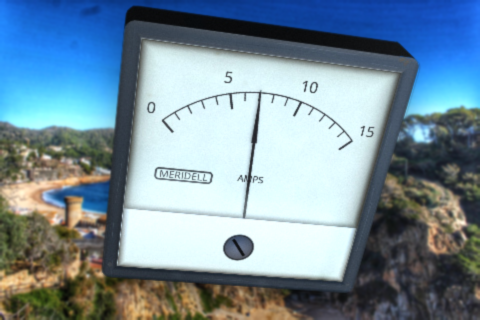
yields **7** A
